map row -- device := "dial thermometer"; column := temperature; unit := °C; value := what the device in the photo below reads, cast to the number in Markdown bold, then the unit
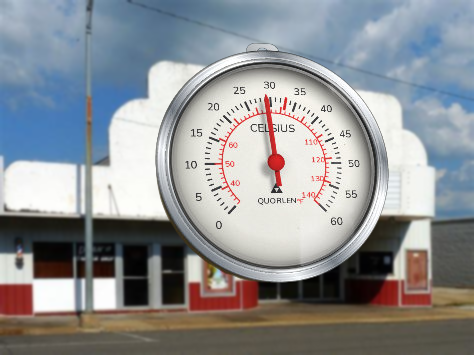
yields **29** °C
